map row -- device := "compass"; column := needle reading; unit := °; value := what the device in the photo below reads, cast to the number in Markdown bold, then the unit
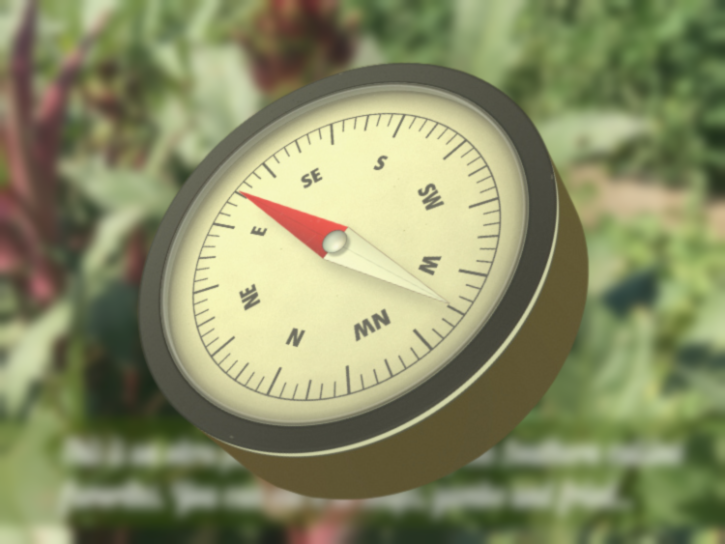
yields **105** °
